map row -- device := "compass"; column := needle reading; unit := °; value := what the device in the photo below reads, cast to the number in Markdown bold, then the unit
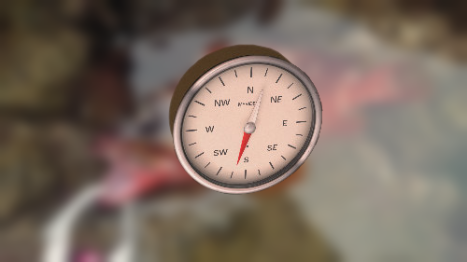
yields **195** °
